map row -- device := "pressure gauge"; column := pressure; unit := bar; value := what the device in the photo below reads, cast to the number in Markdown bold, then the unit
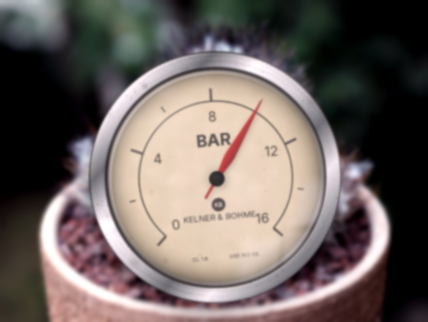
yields **10** bar
